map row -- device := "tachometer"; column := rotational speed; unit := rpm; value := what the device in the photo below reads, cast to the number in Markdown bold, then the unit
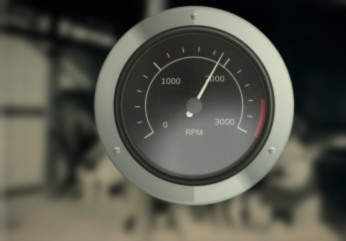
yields **1900** rpm
